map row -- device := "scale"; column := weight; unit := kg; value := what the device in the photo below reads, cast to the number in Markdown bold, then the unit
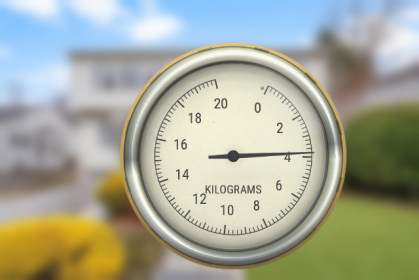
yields **3.8** kg
